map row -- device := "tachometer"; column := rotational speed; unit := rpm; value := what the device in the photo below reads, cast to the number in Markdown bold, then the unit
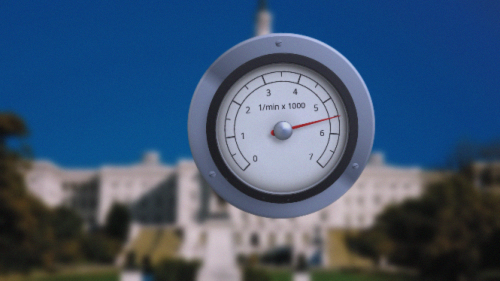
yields **5500** rpm
